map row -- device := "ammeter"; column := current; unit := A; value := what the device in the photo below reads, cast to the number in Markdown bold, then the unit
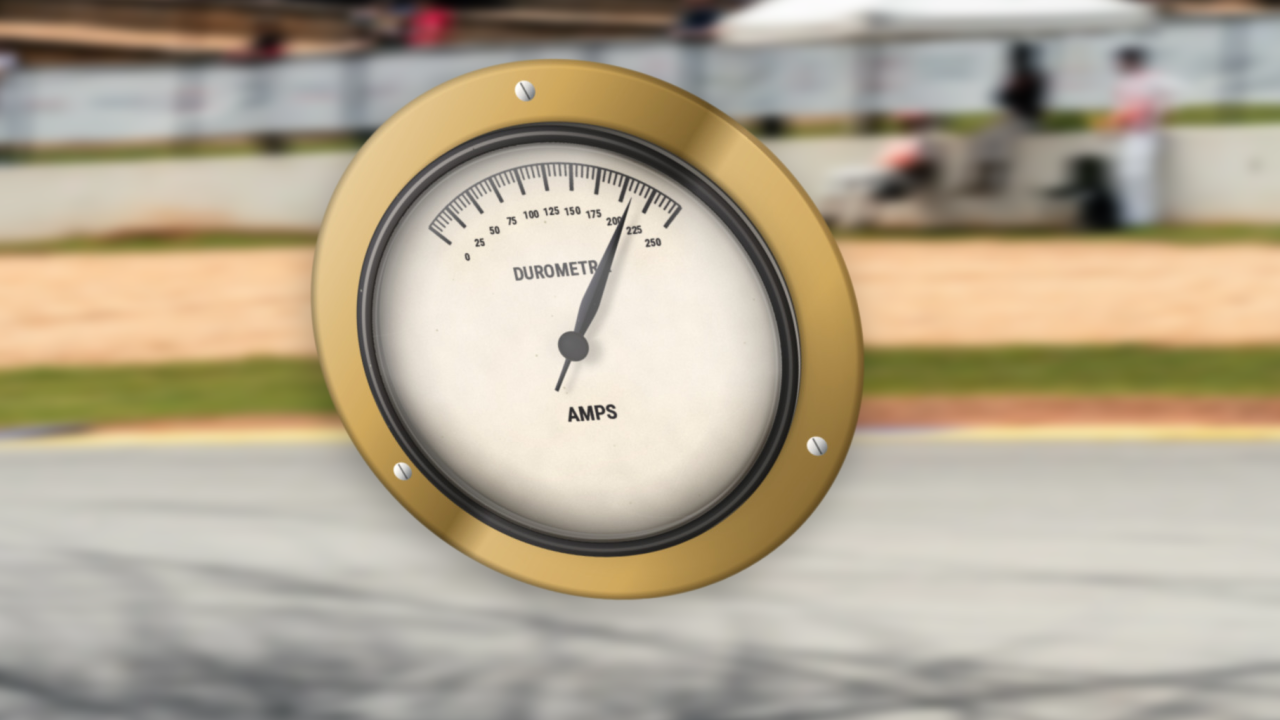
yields **210** A
